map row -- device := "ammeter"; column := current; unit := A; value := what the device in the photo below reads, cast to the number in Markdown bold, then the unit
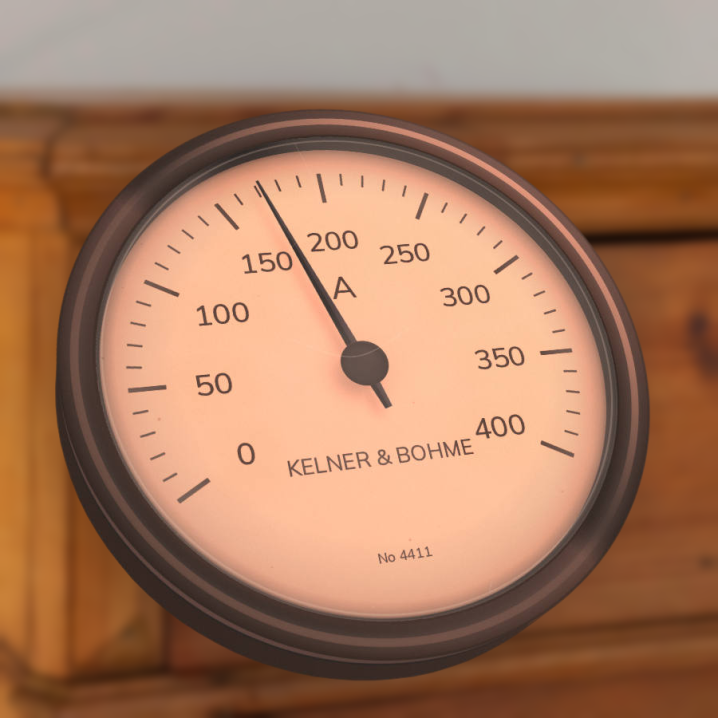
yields **170** A
